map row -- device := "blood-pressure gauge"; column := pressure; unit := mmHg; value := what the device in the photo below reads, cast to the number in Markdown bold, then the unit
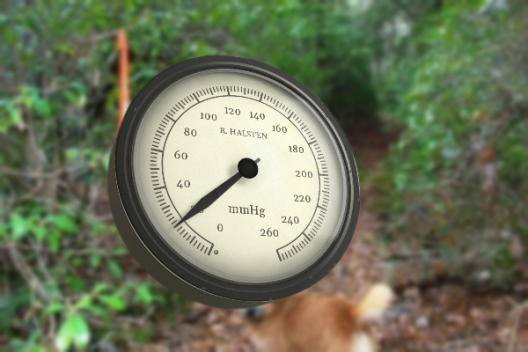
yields **20** mmHg
